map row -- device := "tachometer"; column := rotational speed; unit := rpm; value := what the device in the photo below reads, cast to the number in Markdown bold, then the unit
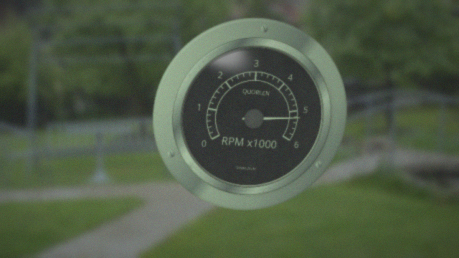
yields **5200** rpm
